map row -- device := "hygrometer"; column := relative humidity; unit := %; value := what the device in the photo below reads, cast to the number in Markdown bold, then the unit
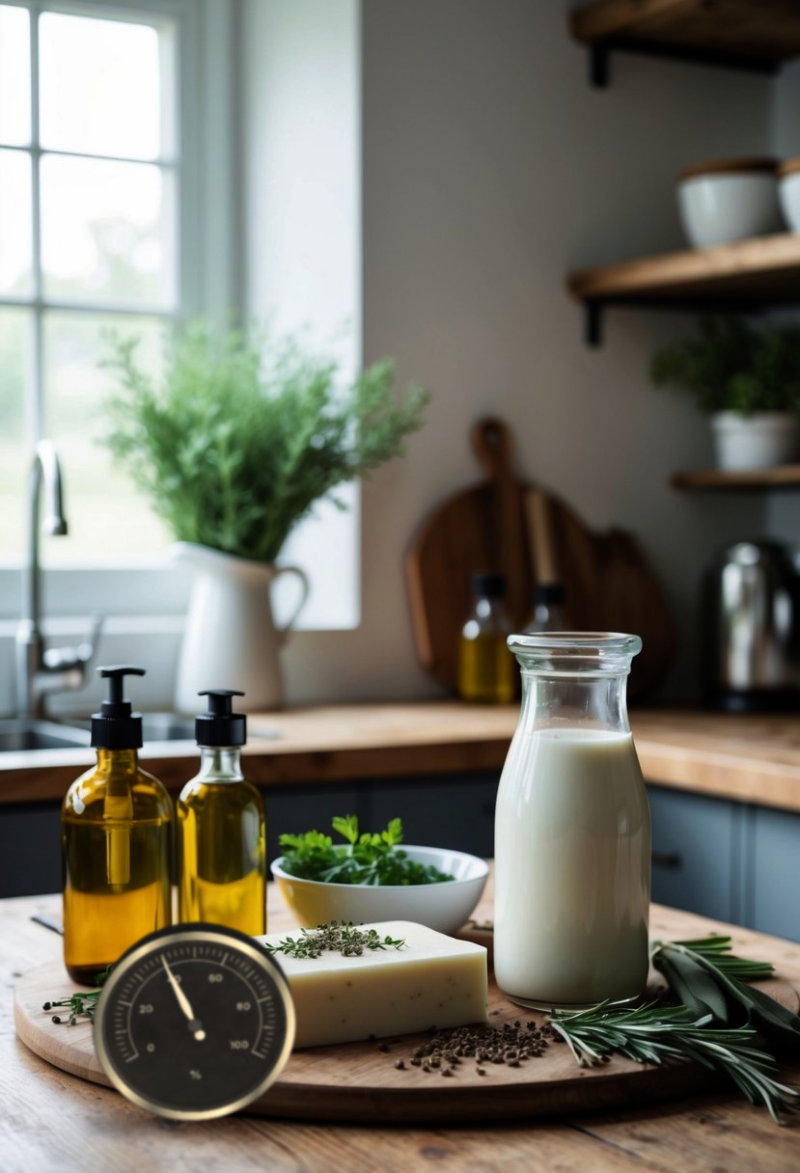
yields **40** %
